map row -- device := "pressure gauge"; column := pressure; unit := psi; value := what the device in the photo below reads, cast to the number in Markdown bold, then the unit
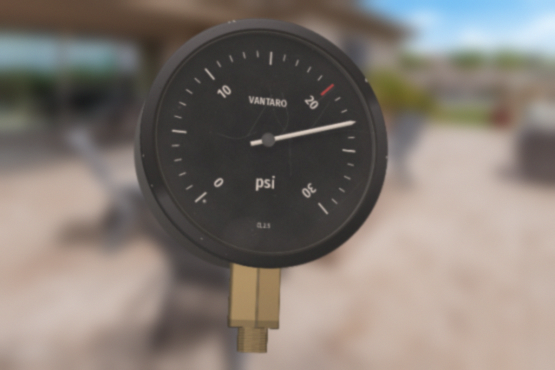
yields **23** psi
